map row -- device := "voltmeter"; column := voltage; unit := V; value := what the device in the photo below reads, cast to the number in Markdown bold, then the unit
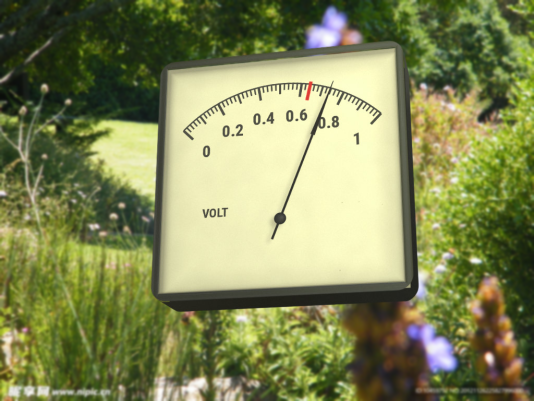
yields **0.74** V
